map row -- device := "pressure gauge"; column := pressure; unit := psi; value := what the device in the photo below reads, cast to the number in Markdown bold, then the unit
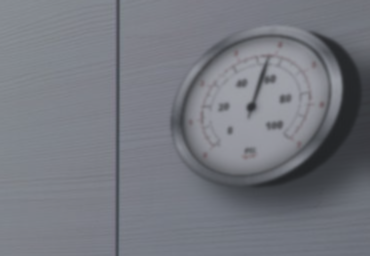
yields **55** psi
